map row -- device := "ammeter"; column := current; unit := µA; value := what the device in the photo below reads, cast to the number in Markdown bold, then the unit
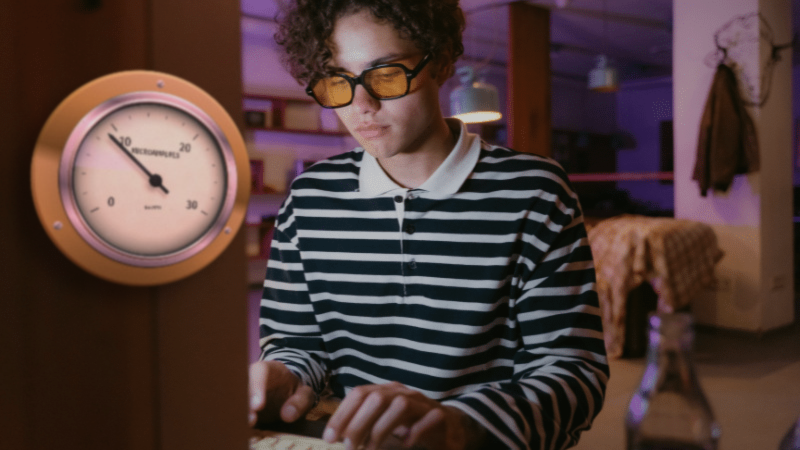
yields **9** µA
